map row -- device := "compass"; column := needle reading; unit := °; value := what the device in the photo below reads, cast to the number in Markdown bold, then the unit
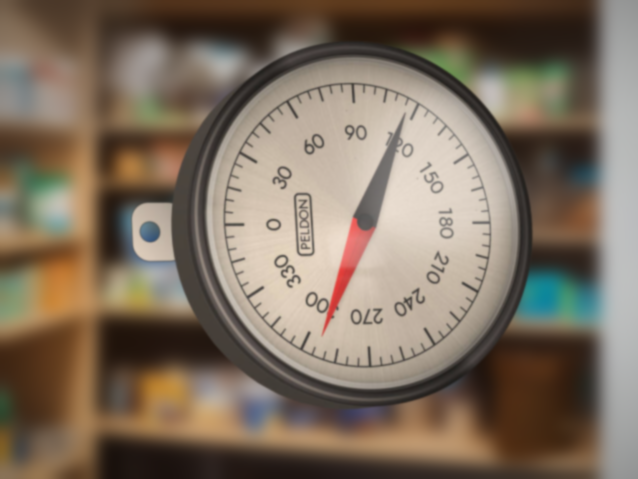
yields **295** °
